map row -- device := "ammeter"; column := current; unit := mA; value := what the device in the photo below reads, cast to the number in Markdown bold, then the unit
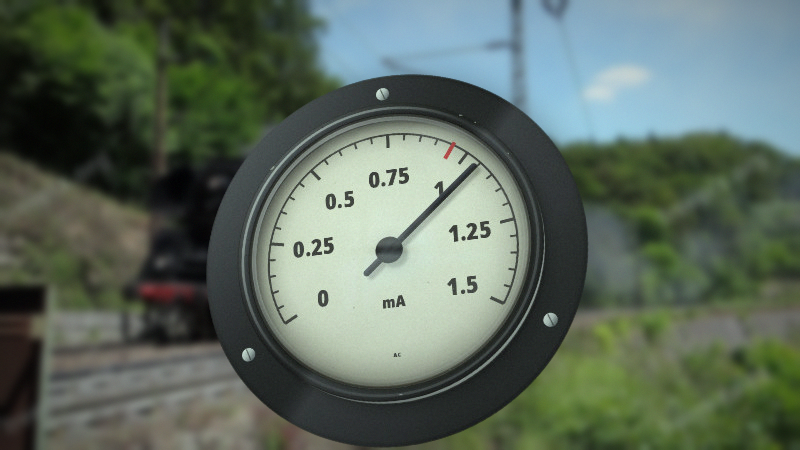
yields **1.05** mA
